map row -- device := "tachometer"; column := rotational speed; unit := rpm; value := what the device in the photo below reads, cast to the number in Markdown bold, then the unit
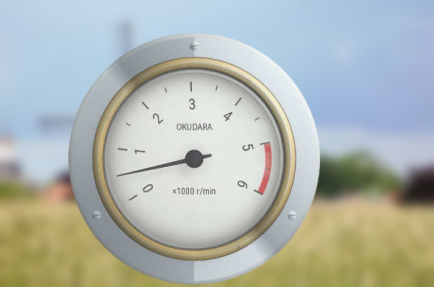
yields **500** rpm
